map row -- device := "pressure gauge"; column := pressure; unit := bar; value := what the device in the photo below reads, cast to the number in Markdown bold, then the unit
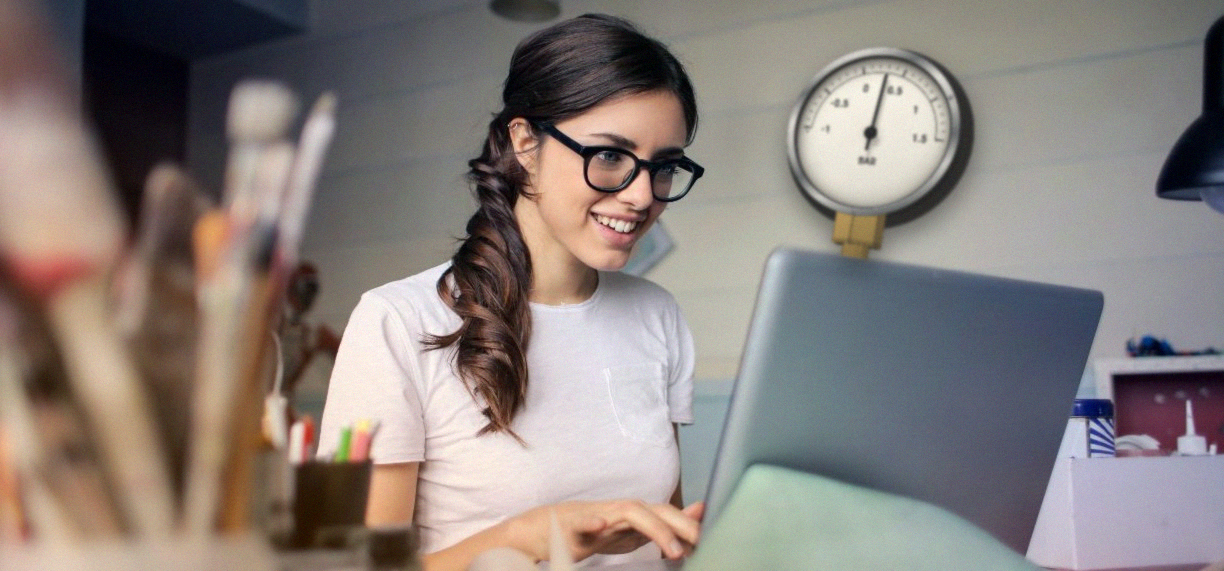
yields **0.3** bar
